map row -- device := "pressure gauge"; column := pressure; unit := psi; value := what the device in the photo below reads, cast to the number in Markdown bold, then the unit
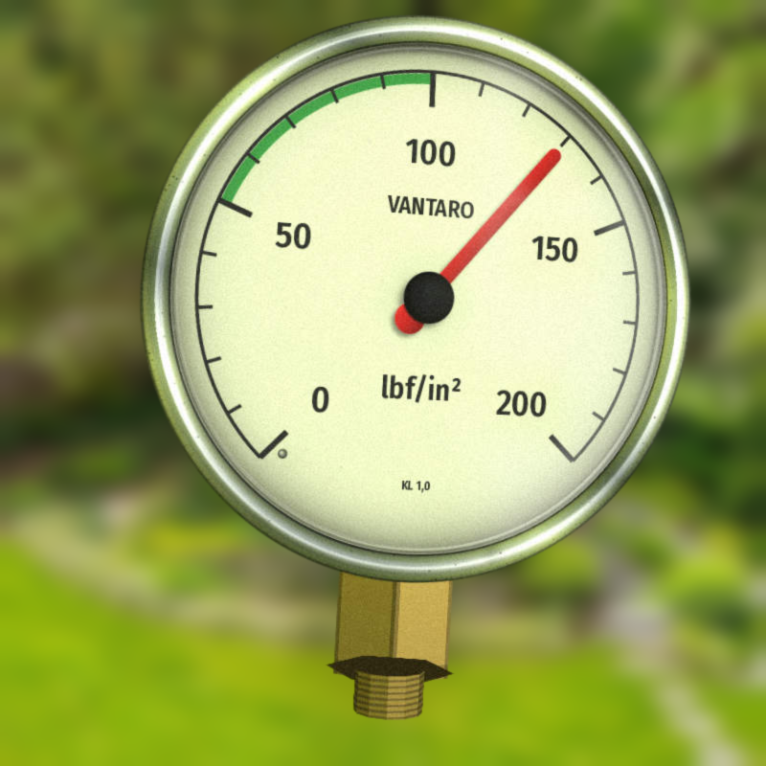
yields **130** psi
